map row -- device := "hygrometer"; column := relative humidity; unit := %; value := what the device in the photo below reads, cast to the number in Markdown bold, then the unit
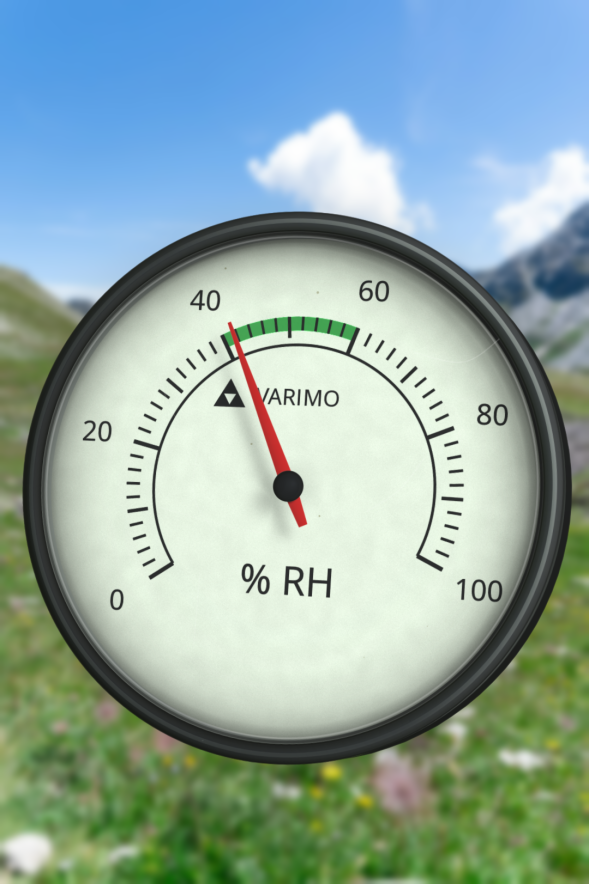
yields **42** %
